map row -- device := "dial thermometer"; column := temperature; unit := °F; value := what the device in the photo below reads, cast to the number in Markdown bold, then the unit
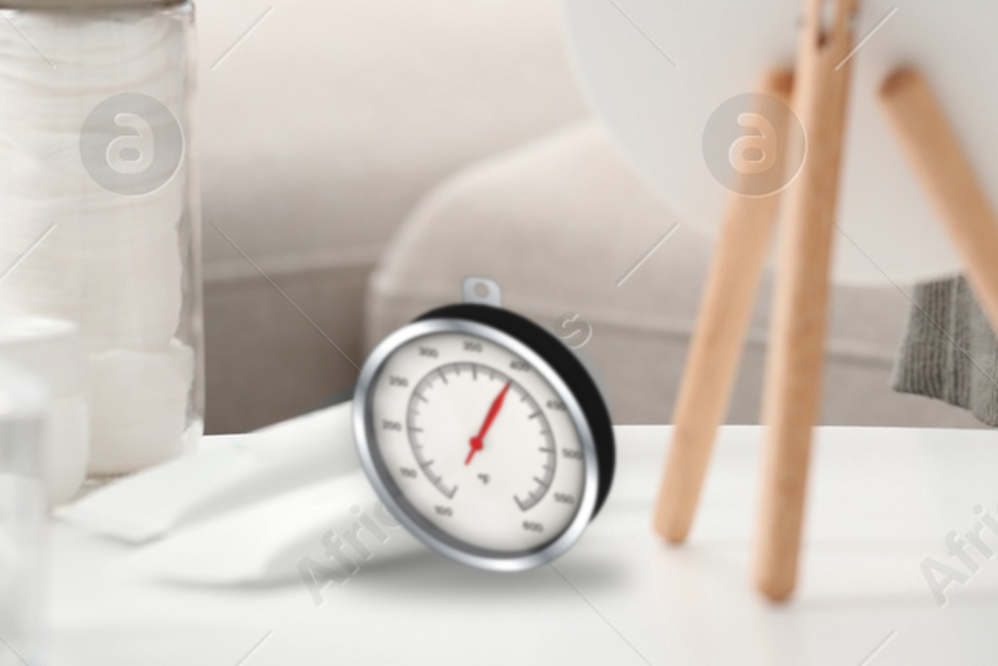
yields **400** °F
